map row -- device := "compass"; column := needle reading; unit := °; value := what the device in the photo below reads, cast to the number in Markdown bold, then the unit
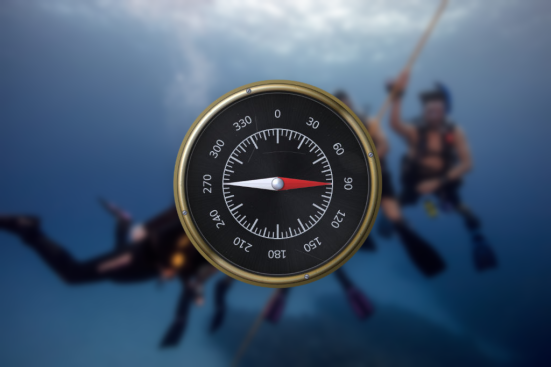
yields **90** °
